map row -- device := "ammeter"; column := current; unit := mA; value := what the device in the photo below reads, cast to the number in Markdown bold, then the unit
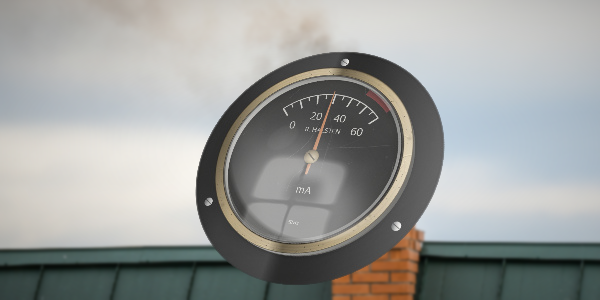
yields **30** mA
